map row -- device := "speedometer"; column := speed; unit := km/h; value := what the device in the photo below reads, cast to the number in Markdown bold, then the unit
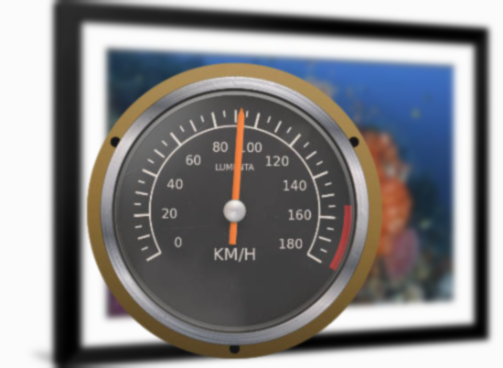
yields **92.5** km/h
